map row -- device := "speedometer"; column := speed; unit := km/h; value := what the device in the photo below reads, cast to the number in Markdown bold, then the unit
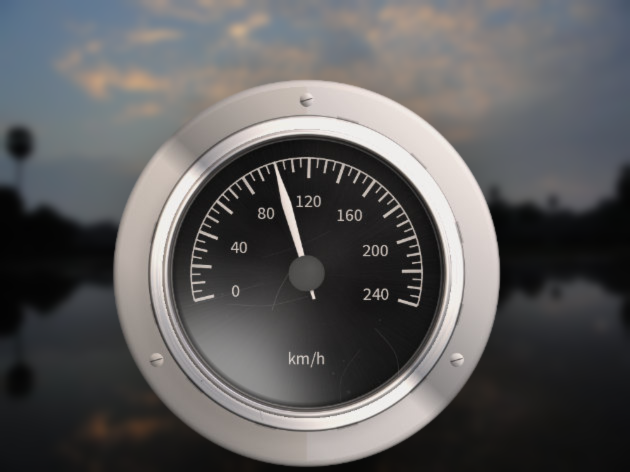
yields **100** km/h
